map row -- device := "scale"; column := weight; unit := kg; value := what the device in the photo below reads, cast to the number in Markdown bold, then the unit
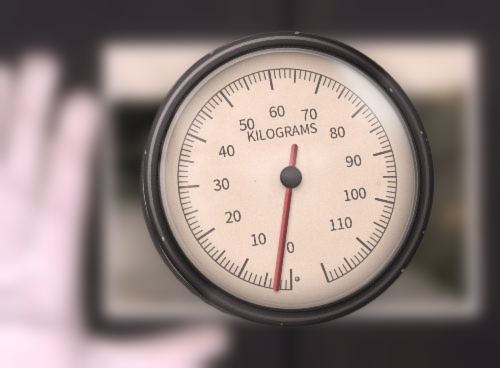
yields **3** kg
